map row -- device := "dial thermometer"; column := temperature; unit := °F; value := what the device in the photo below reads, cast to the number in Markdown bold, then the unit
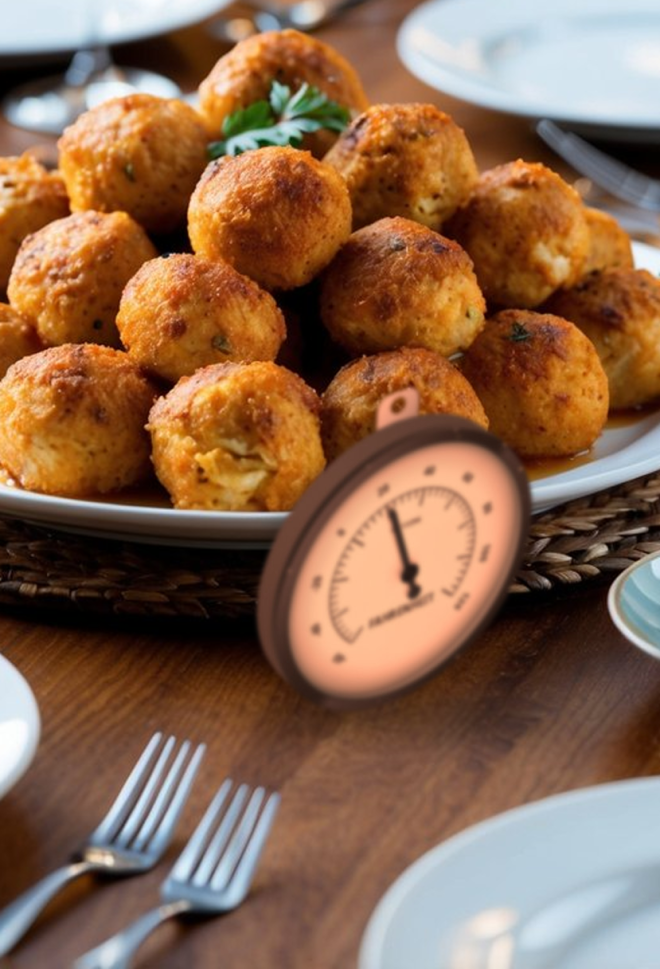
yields **20** °F
